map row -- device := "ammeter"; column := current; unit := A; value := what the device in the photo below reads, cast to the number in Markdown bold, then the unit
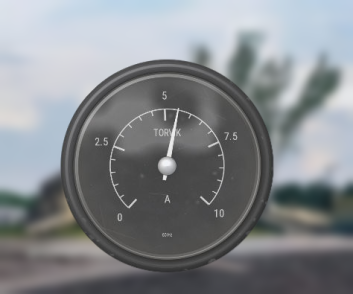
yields **5.5** A
